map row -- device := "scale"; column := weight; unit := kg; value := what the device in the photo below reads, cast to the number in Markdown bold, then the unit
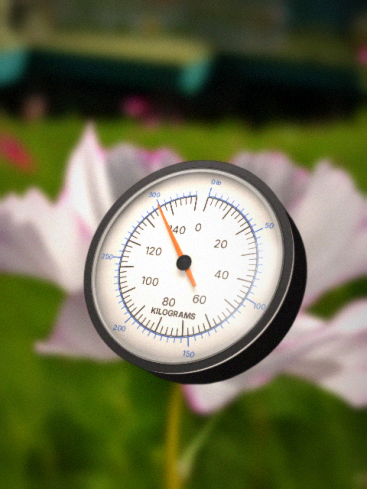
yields **136** kg
